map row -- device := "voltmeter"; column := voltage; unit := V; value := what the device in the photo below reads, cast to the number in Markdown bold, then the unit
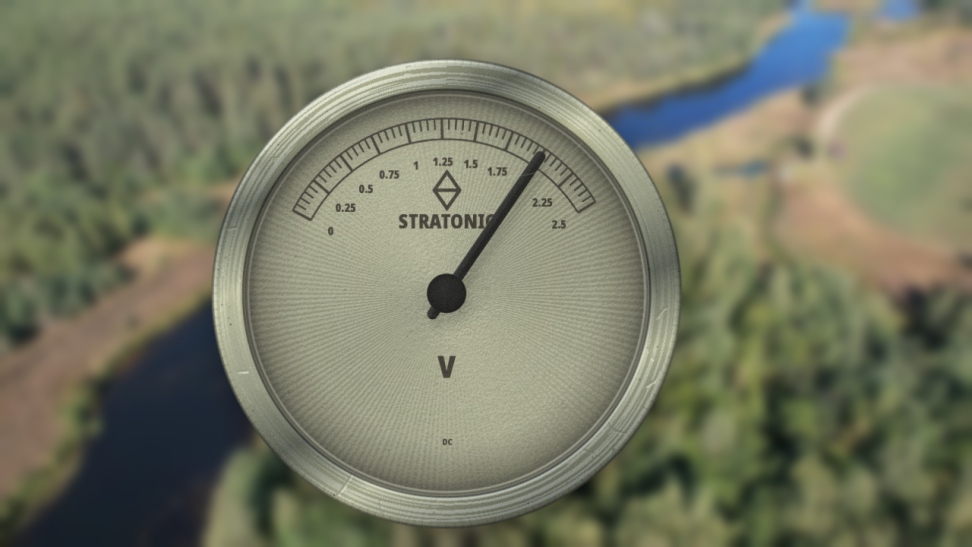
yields **2** V
